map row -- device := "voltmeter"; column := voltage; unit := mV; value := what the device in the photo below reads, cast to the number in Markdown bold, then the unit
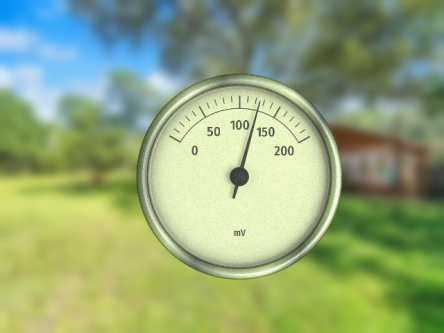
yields **125** mV
